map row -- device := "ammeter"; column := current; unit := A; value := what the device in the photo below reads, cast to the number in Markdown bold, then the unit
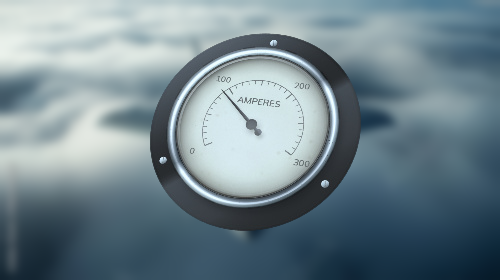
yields **90** A
